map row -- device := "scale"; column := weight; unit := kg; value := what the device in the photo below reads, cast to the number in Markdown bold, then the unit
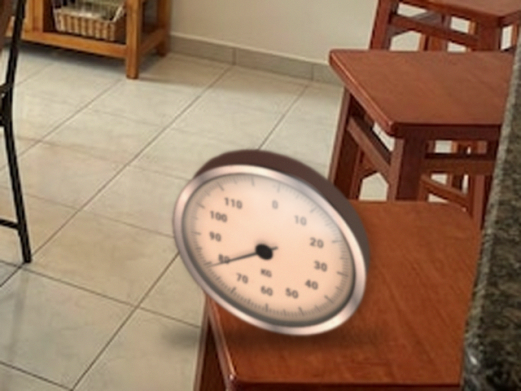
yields **80** kg
